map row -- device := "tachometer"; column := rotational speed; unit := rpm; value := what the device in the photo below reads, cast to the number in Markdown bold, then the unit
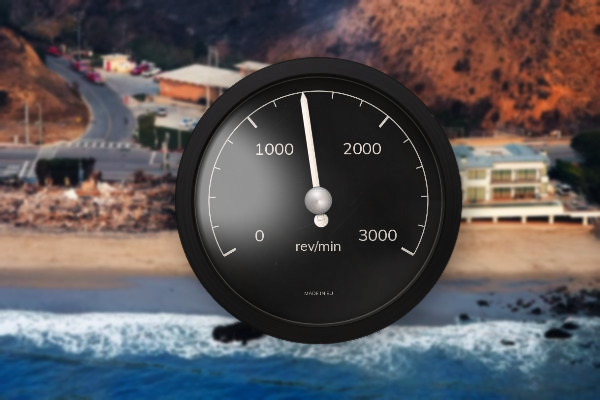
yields **1400** rpm
